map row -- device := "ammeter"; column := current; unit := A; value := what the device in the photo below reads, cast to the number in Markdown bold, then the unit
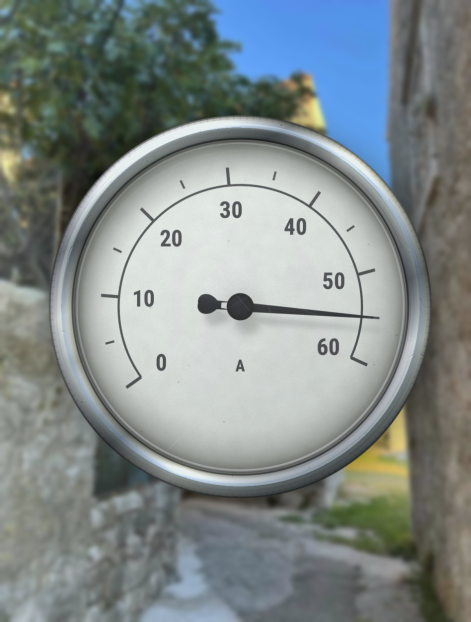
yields **55** A
